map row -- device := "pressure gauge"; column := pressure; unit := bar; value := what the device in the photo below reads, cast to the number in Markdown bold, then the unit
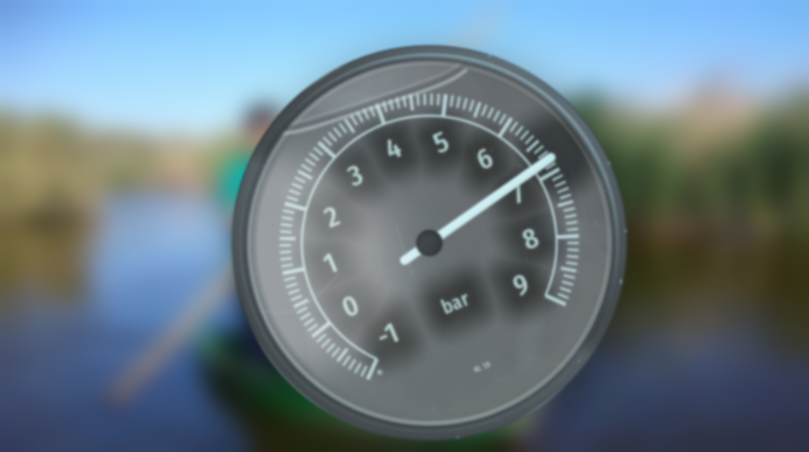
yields **6.8** bar
